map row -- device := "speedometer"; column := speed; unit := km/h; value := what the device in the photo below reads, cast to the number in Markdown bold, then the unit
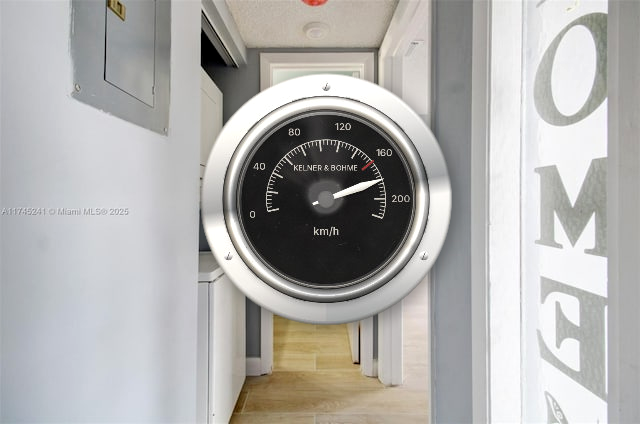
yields **180** km/h
